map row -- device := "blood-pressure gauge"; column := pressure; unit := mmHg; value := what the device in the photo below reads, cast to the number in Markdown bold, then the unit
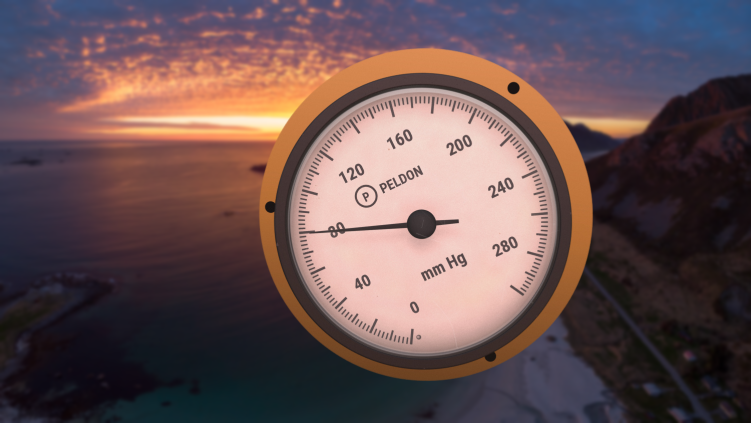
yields **80** mmHg
